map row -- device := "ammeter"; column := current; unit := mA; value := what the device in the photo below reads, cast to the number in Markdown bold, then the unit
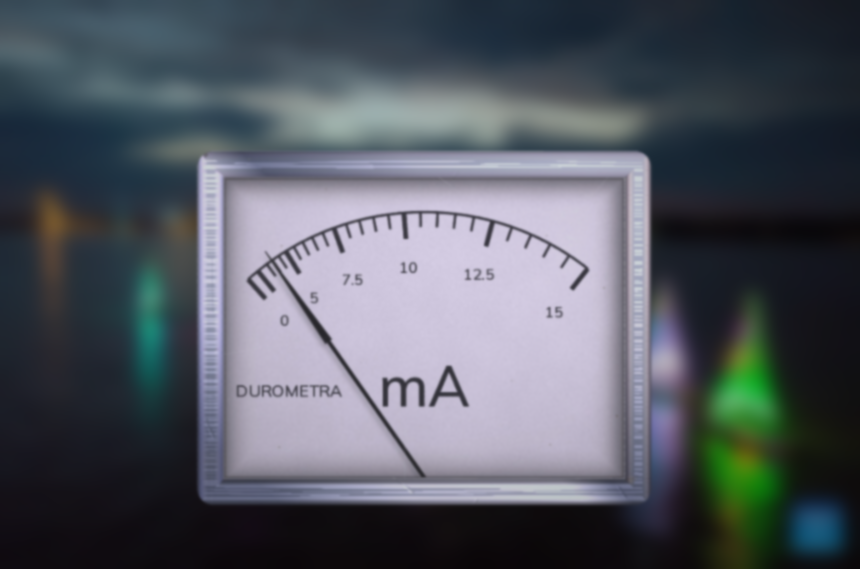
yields **4** mA
